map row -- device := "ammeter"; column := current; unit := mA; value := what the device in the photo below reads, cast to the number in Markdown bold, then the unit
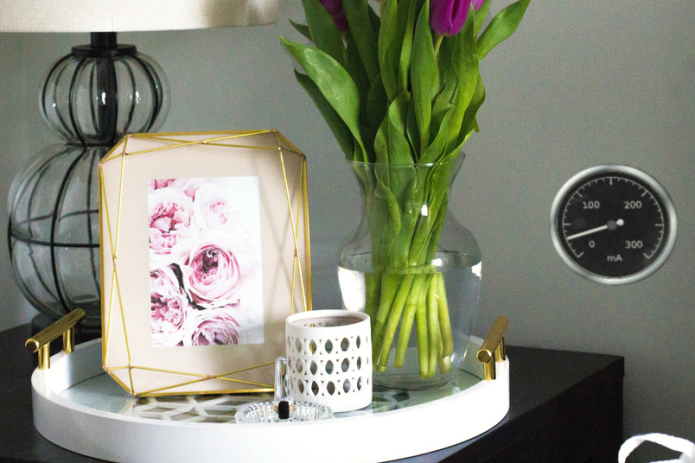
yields **30** mA
